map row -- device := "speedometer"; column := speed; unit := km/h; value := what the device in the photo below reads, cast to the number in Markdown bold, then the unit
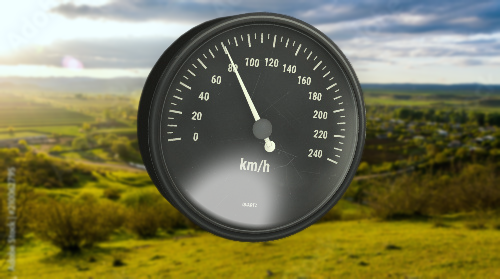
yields **80** km/h
